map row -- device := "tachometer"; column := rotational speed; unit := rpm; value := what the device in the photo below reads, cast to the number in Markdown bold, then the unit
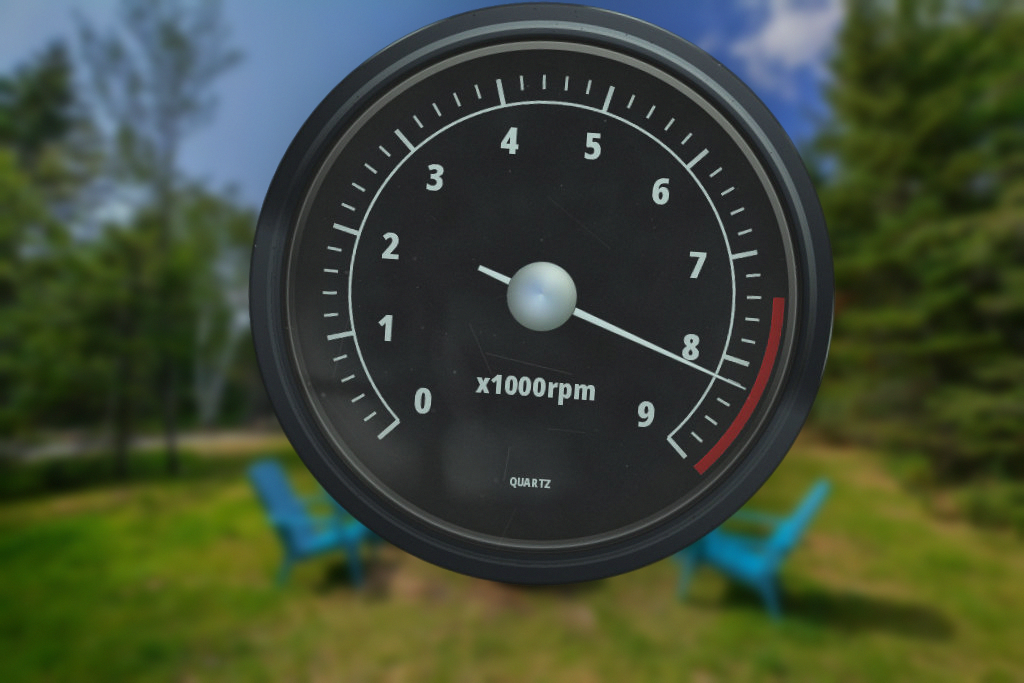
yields **8200** rpm
